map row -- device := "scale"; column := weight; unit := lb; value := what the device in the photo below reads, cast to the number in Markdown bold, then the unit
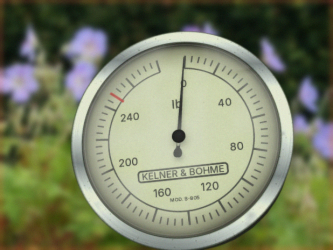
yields **0** lb
